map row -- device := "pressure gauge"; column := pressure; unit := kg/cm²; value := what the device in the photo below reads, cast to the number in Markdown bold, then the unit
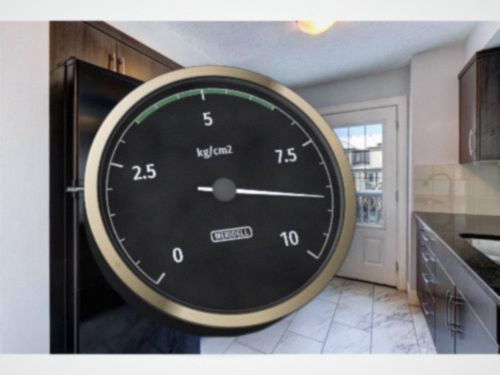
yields **8.75** kg/cm²
